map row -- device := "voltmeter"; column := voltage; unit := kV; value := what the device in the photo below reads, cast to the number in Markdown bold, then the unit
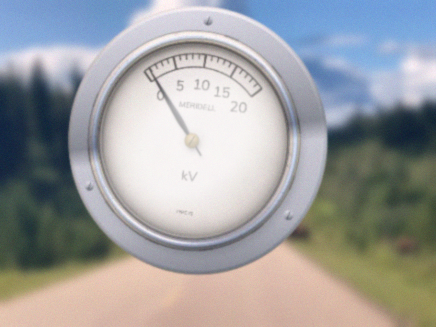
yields **1** kV
